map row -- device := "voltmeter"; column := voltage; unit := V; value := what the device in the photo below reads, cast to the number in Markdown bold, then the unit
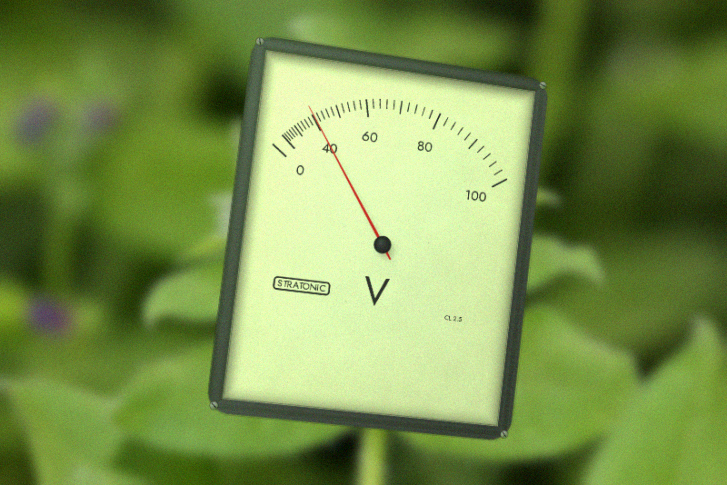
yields **40** V
